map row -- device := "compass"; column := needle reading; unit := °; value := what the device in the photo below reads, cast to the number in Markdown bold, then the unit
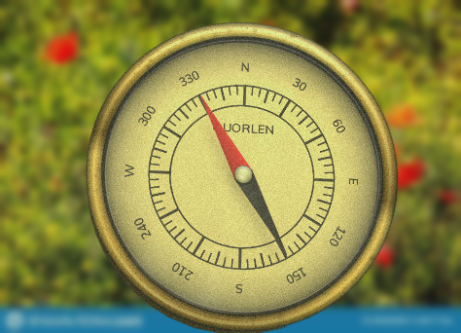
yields **330** °
